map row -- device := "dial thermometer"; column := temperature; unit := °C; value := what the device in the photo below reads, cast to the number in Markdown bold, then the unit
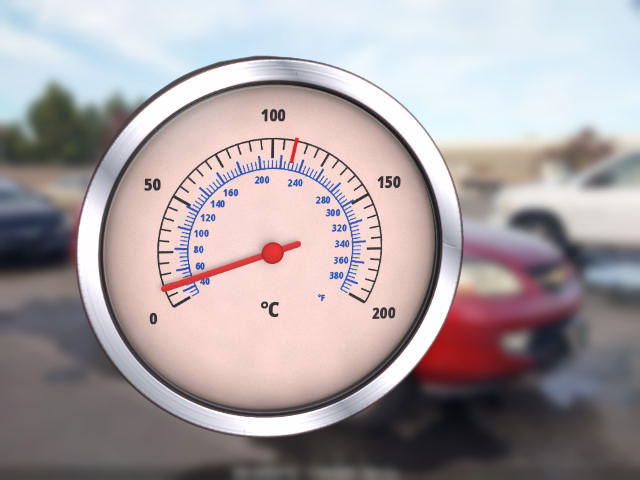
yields **10** °C
